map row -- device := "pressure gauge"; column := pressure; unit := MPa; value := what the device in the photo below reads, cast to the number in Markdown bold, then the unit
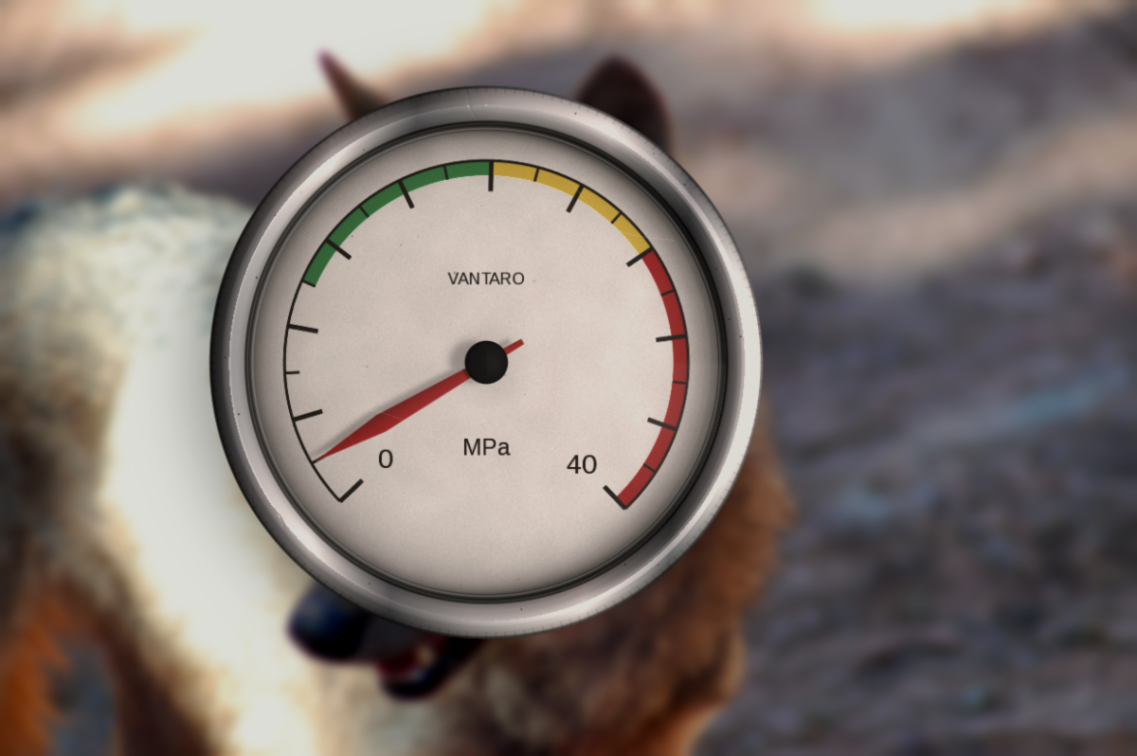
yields **2** MPa
